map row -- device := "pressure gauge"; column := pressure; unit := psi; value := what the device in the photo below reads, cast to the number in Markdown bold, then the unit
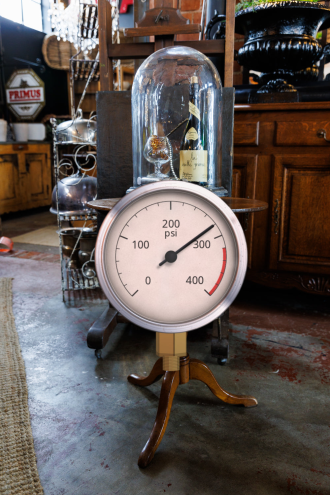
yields **280** psi
